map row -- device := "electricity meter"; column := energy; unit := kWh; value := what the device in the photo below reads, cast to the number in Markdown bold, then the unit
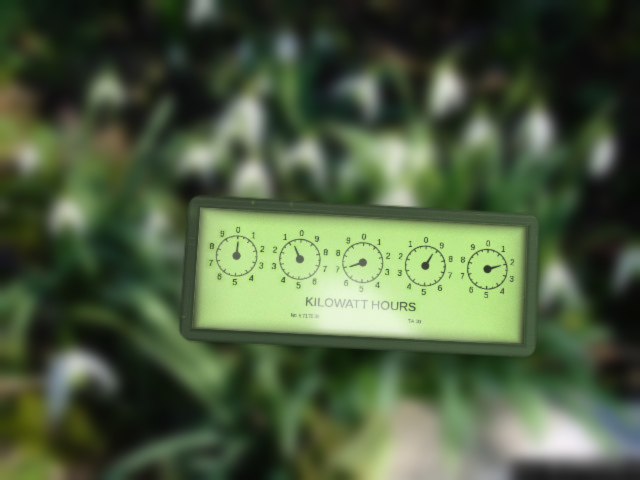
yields **692** kWh
